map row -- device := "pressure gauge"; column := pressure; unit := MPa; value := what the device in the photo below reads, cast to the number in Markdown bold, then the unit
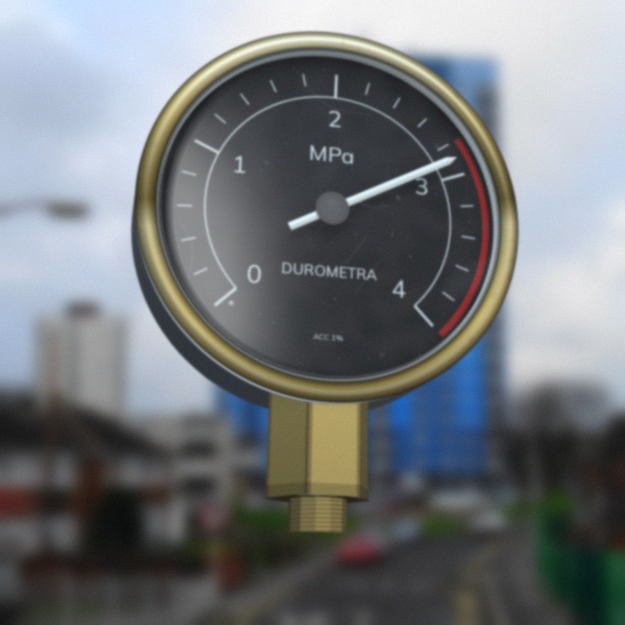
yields **2.9** MPa
